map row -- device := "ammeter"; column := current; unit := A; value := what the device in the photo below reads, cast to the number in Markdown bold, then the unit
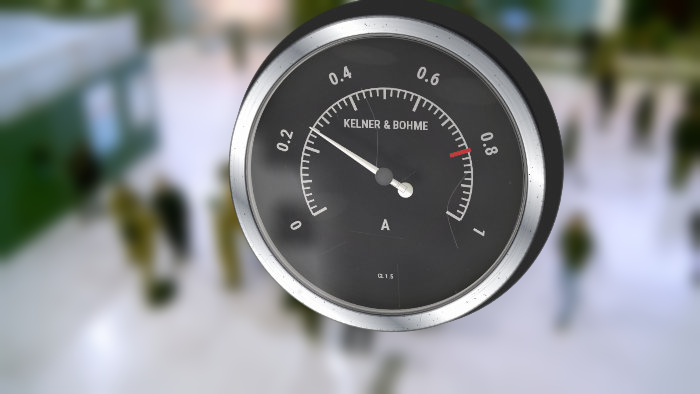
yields **0.26** A
